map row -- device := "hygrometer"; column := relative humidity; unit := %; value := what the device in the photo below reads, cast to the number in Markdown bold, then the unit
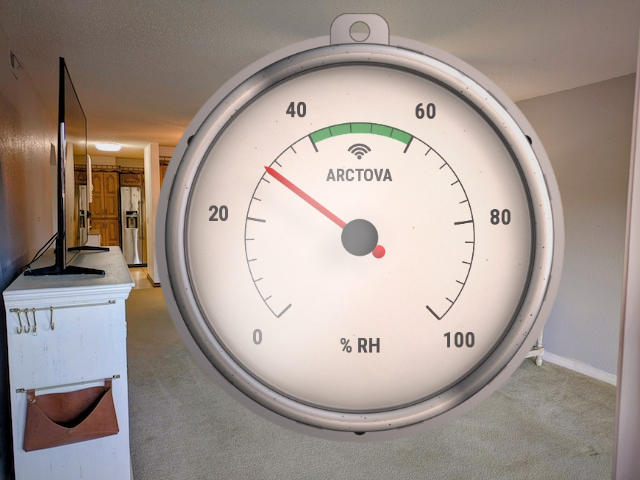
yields **30** %
